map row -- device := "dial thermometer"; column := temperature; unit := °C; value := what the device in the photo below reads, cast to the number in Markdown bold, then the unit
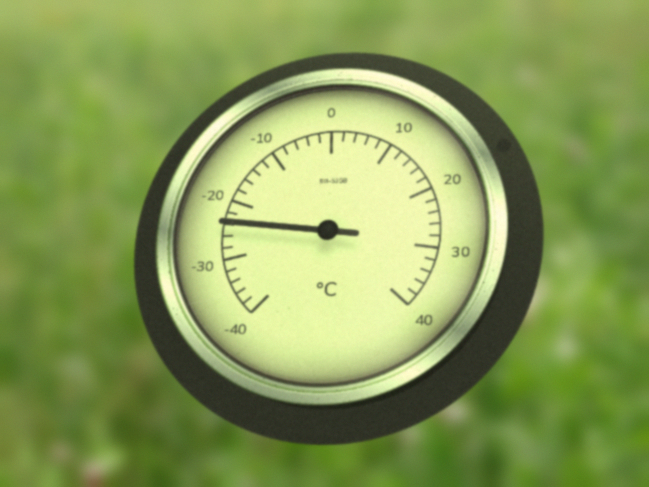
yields **-24** °C
